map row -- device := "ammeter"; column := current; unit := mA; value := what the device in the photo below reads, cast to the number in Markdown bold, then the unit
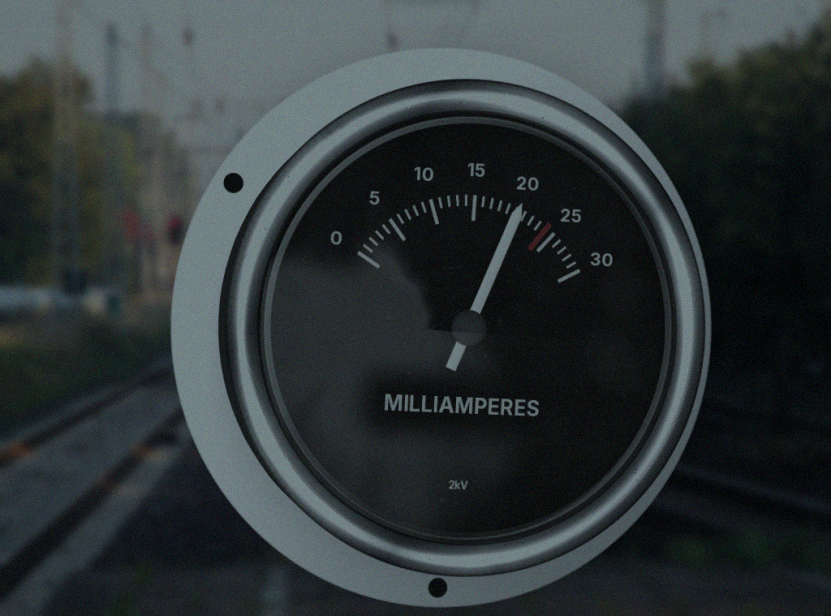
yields **20** mA
